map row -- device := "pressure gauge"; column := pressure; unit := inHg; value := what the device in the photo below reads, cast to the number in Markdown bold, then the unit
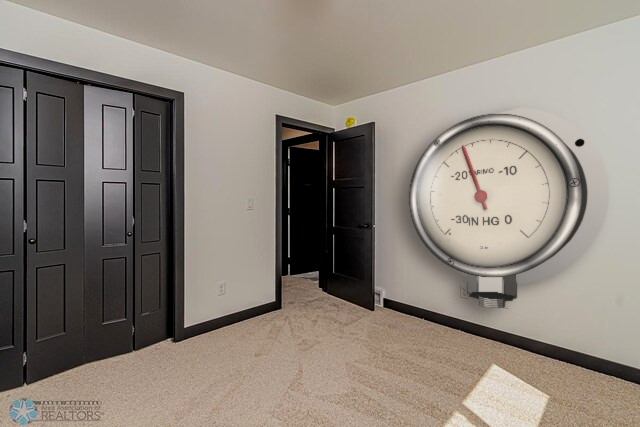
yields **-17** inHg
